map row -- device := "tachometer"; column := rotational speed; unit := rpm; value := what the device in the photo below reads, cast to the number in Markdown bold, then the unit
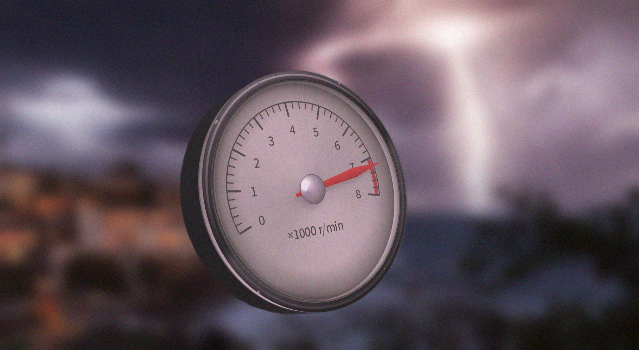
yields **7200** rpm
